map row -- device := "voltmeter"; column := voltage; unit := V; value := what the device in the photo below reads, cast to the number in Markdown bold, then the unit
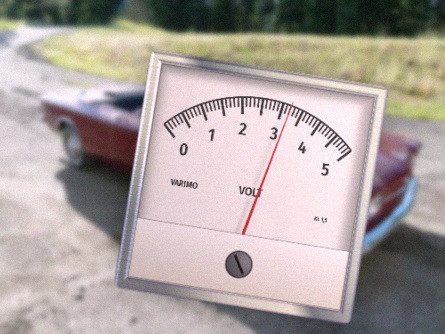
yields **3.2** V
